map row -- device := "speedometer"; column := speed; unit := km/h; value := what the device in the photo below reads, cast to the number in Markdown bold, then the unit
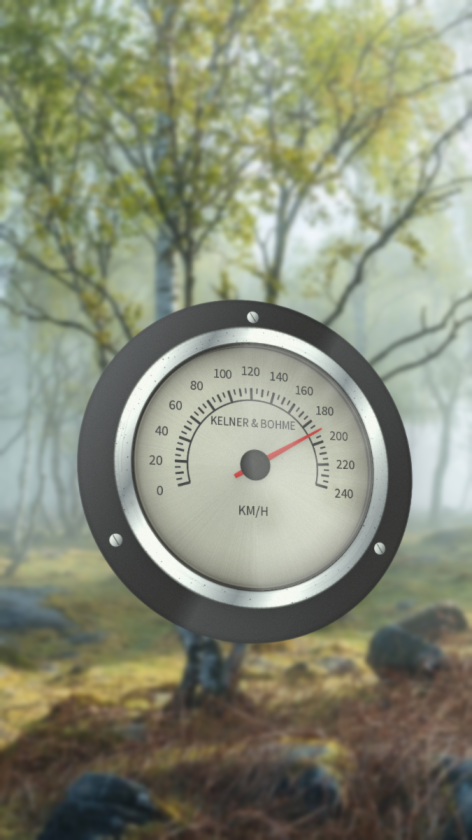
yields **190** km/h
